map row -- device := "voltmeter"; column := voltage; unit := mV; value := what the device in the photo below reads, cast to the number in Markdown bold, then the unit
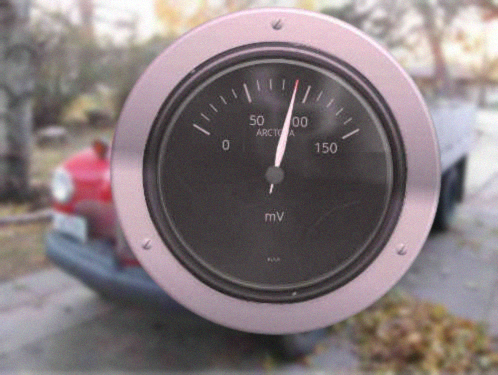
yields **90** mV
